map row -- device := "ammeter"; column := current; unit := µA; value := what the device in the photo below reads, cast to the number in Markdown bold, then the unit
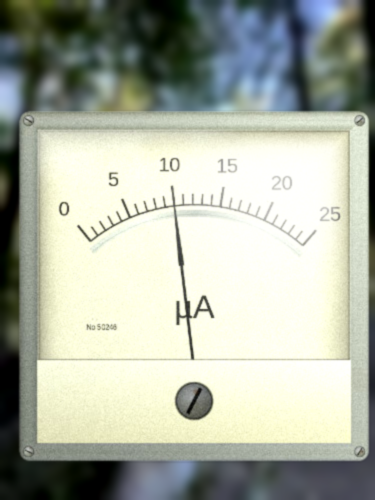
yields **10** µA
